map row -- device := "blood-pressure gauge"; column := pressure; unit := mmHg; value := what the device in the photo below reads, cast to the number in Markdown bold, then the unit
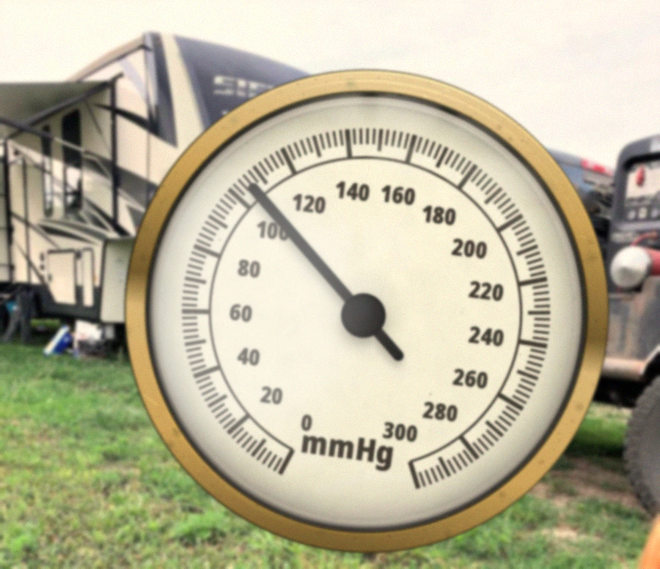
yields **106** mmHg
